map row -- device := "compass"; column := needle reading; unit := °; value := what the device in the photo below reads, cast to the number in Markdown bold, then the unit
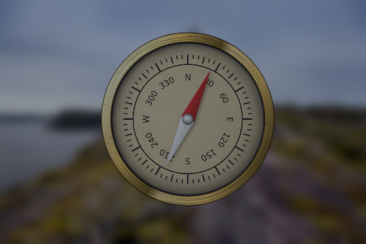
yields **25** °
